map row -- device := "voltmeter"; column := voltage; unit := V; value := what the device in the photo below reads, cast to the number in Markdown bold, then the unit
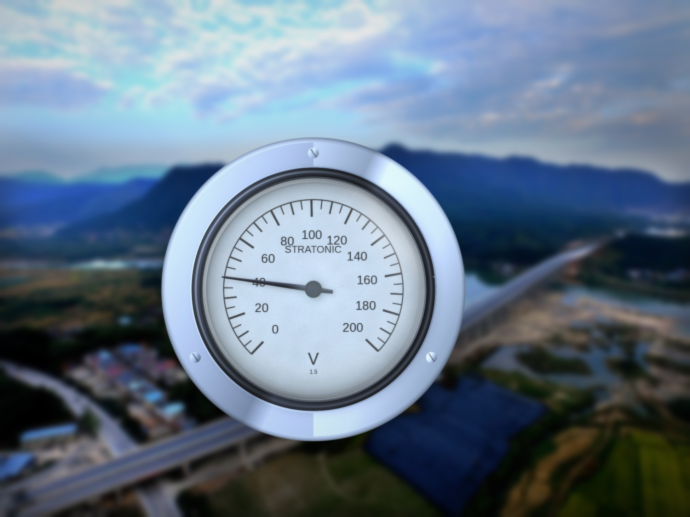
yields **40** V
